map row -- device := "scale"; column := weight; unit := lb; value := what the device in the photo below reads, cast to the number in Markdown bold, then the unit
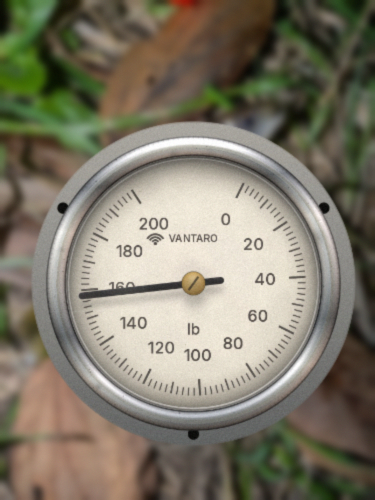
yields **158** lb
